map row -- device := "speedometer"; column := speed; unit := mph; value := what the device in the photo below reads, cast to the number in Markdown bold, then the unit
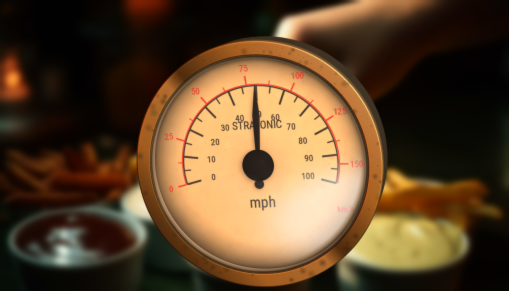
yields **50** mph
